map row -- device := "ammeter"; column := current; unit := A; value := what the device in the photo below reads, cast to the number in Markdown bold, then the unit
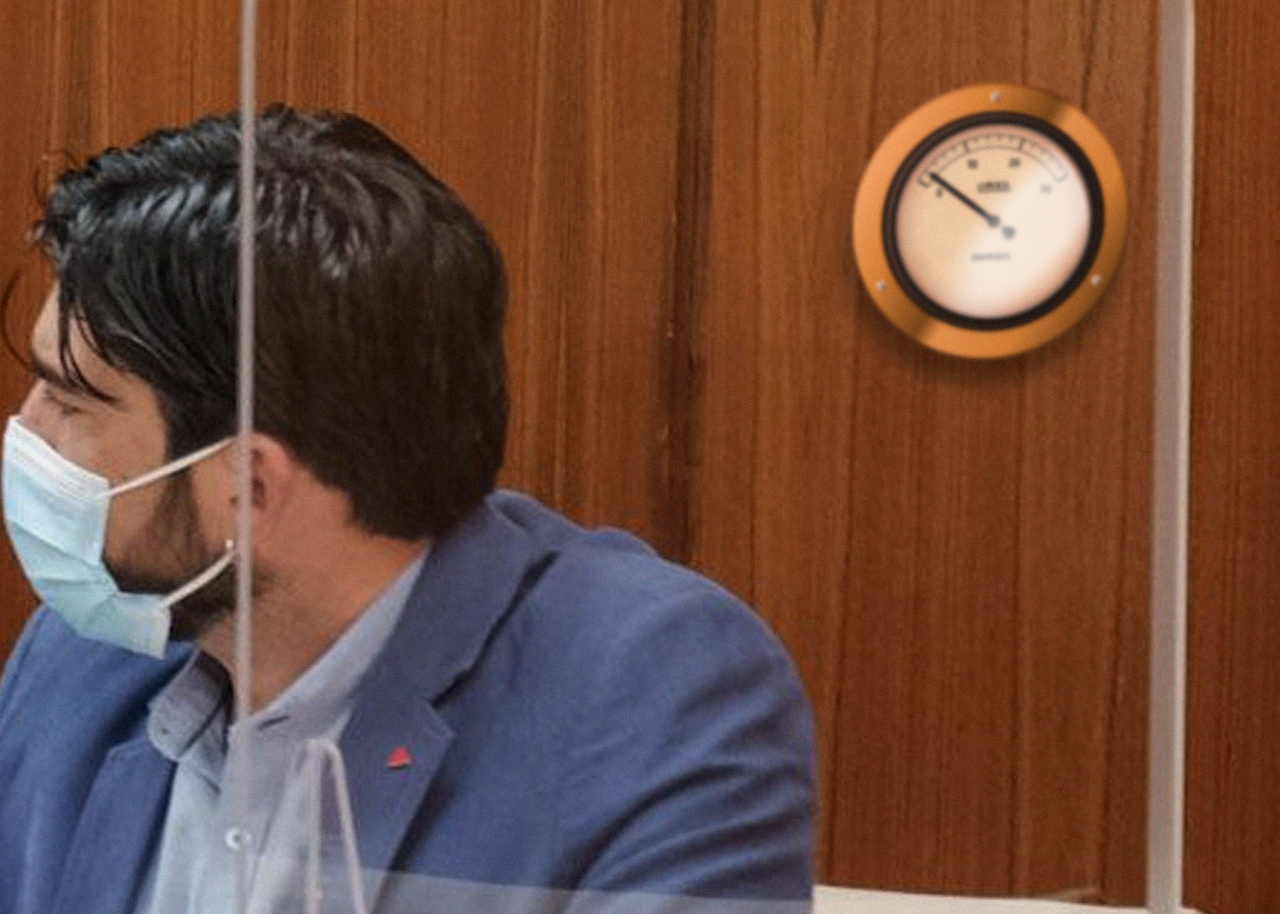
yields **2** A
